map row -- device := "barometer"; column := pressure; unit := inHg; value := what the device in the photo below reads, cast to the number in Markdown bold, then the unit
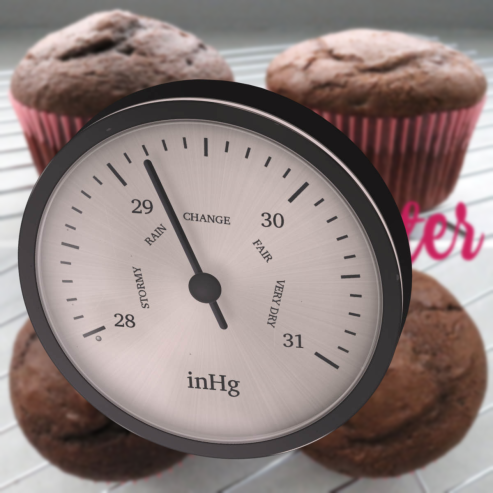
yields **29.2** inHg
